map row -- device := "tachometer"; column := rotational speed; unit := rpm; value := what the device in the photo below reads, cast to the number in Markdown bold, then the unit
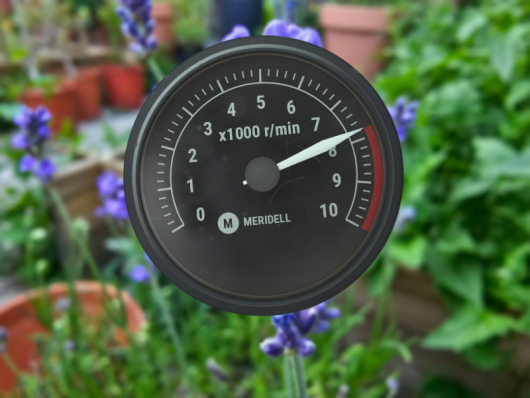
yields **7800** rpm
